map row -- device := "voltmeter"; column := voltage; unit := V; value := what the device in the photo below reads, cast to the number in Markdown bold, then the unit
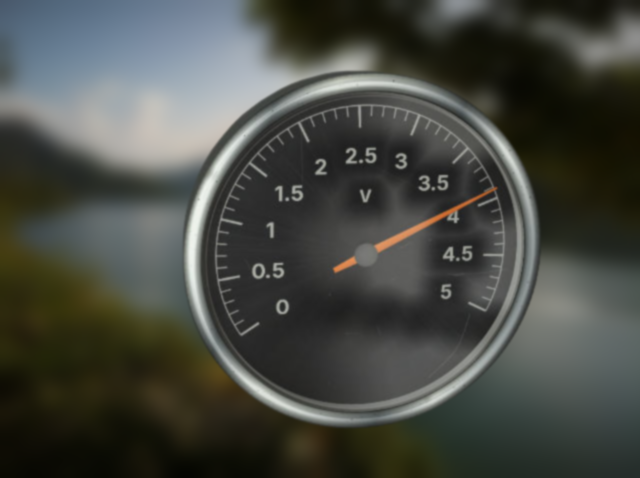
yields **3.9** V
